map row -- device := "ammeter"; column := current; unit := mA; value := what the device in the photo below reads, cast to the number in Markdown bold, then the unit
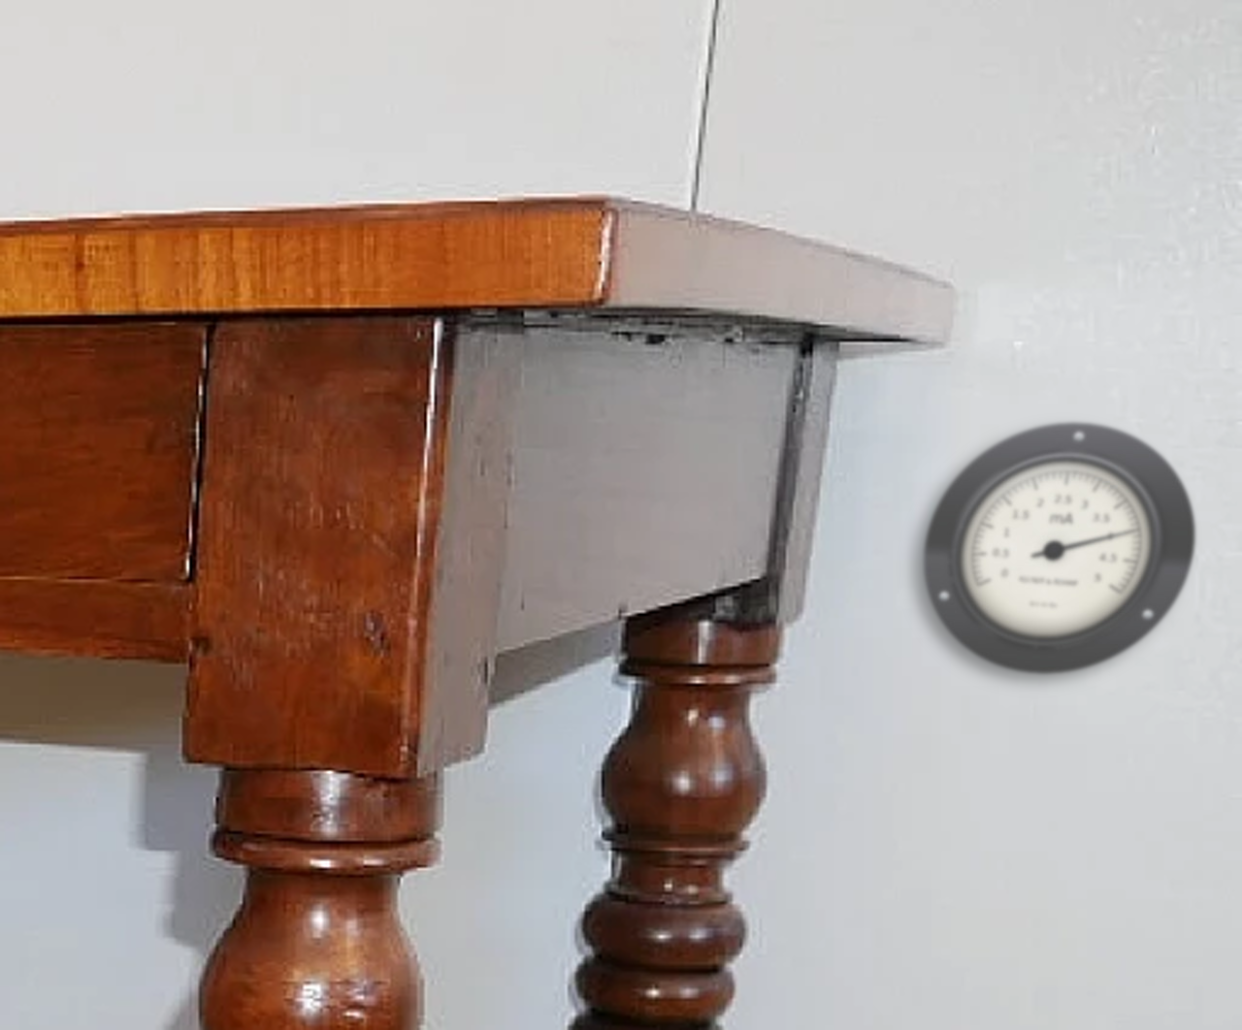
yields **4** mA
